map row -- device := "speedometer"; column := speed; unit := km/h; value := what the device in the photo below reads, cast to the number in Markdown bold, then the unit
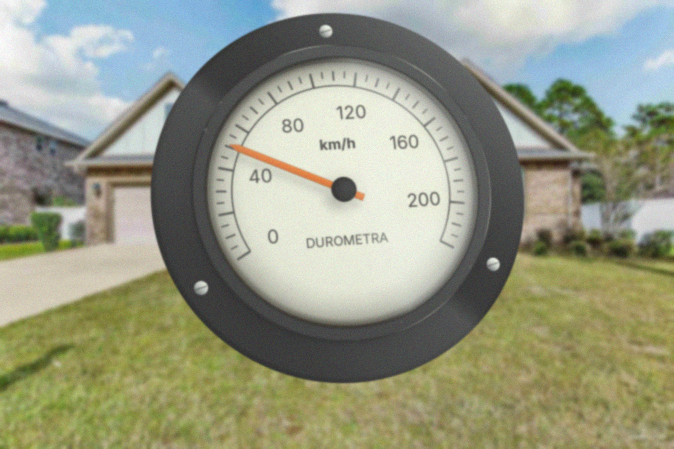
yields **50** km/h
